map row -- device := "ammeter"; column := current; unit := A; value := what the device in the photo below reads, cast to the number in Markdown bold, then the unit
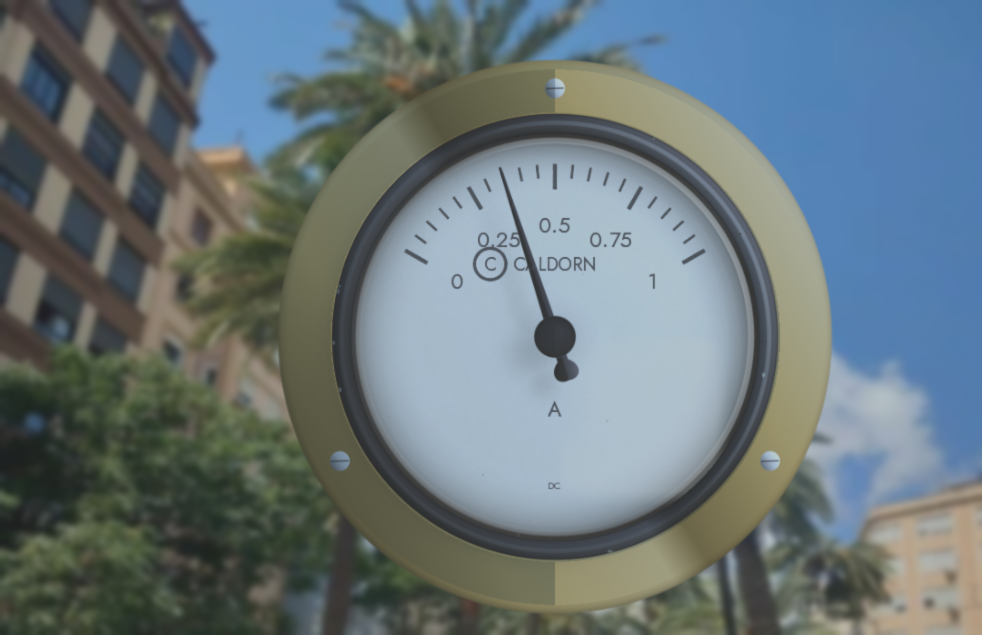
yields **0.35** A
